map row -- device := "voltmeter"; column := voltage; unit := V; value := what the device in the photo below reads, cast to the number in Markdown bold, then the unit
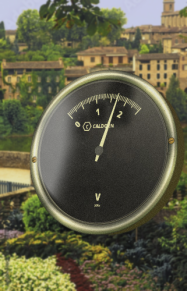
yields **1.75** V
